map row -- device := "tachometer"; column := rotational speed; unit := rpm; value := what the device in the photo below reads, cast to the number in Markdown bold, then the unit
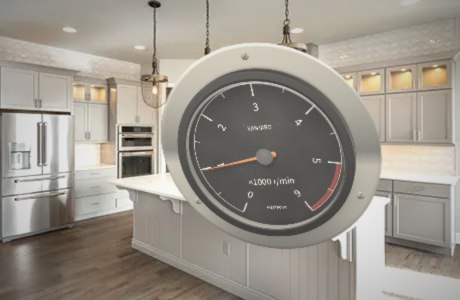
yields **1000** rpm
